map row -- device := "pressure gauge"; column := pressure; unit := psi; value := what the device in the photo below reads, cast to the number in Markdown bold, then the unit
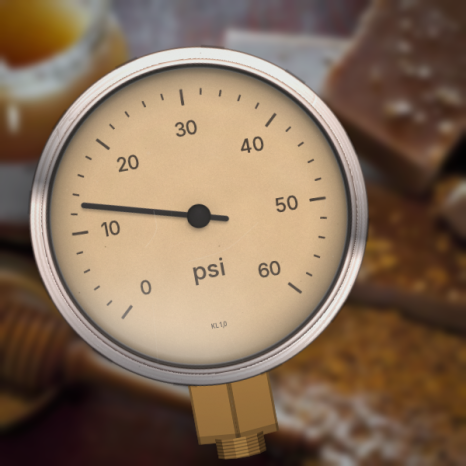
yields **13** psi
